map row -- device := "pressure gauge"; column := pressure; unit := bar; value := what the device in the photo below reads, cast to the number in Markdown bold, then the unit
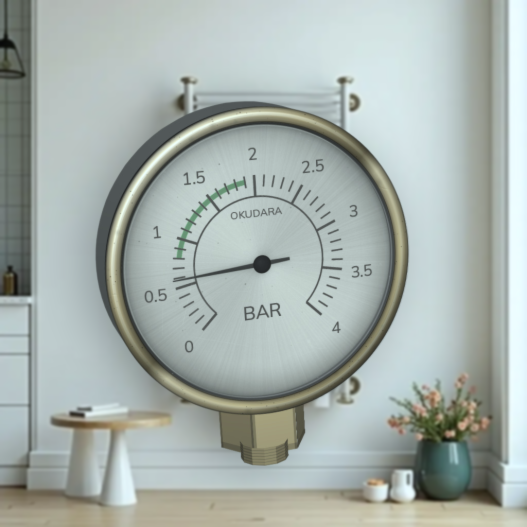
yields **0.6** bar
